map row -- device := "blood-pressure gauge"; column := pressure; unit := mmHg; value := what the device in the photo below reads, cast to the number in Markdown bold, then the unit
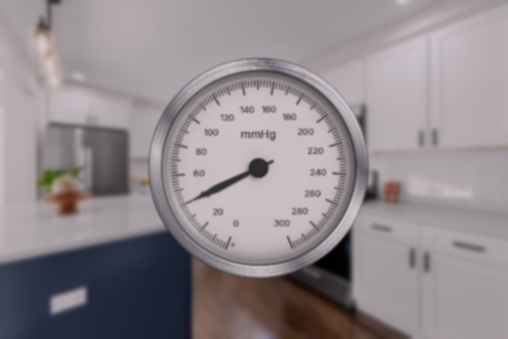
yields **40** mmHg
